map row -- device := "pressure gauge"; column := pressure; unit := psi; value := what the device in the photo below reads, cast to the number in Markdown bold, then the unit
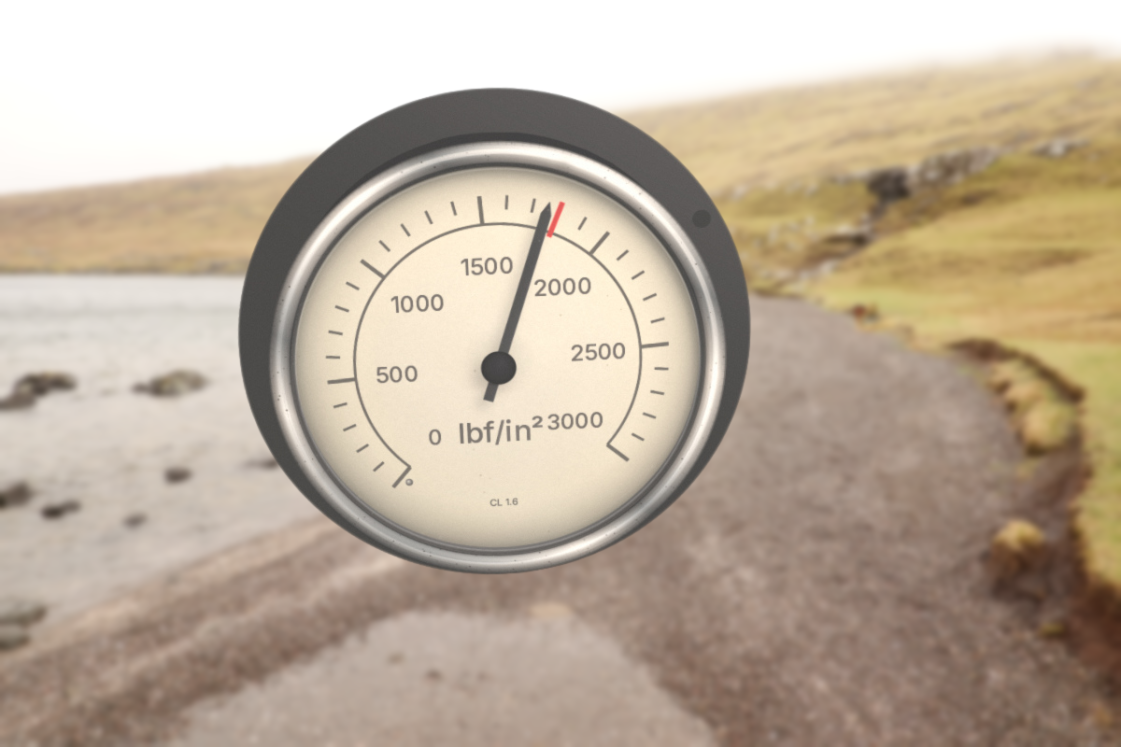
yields **1750** psi
